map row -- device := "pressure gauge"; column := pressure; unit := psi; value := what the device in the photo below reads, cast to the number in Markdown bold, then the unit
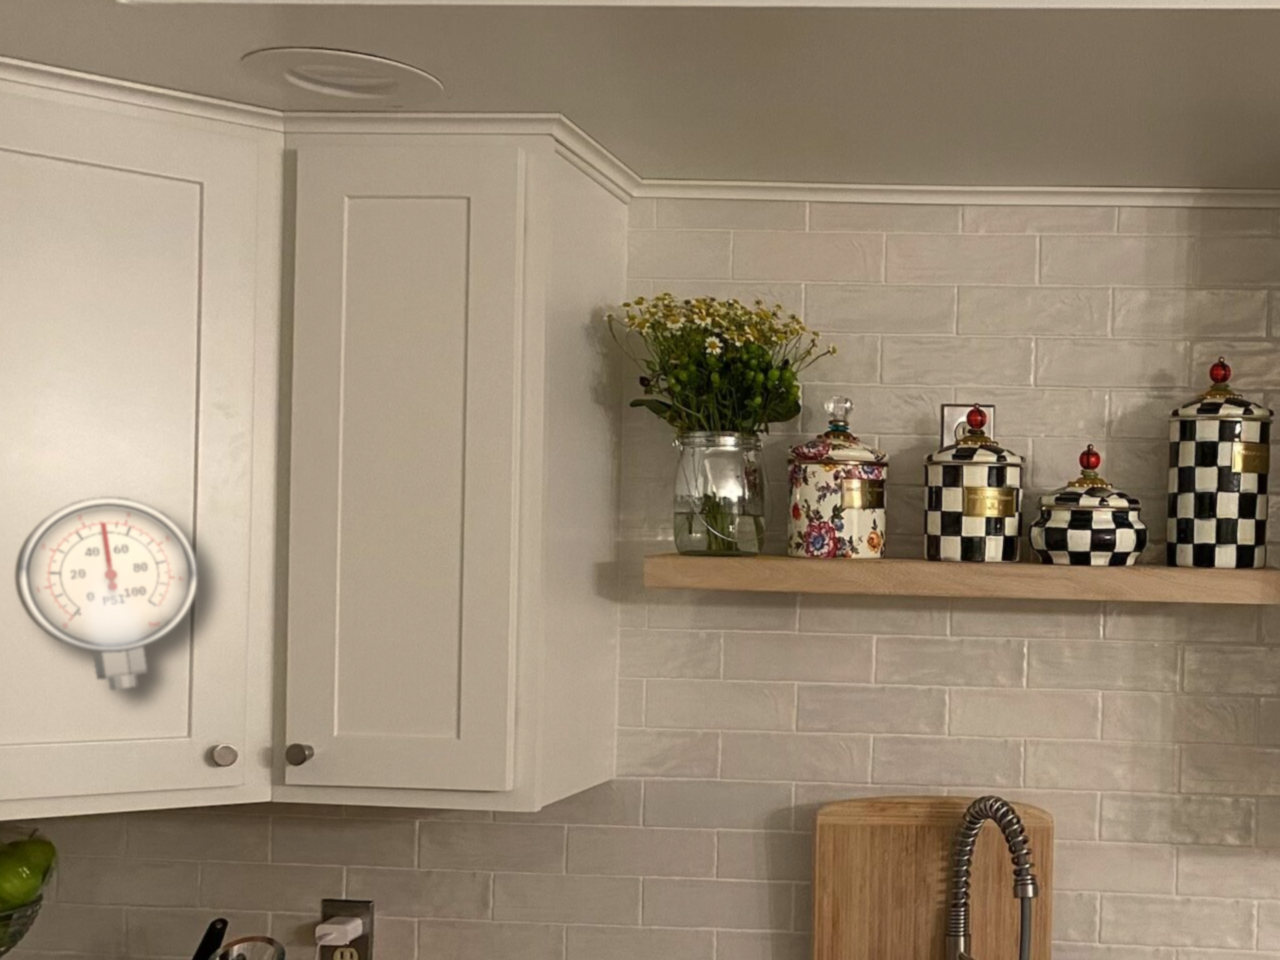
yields **50** psi
